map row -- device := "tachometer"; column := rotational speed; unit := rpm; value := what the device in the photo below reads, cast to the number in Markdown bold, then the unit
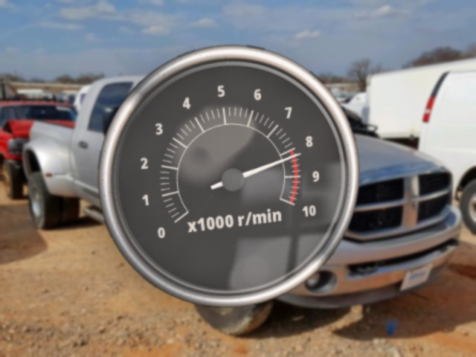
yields **8200** rpm
